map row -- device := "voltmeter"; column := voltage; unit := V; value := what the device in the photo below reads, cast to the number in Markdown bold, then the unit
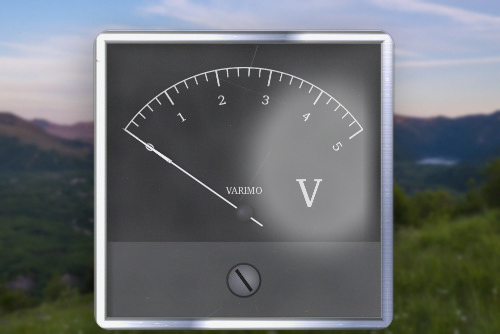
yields **0** V
